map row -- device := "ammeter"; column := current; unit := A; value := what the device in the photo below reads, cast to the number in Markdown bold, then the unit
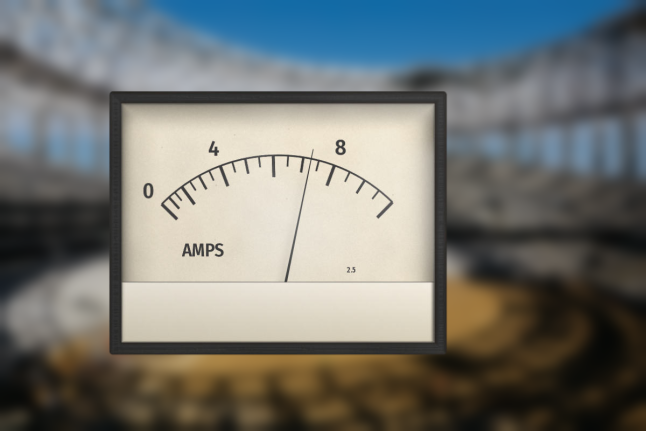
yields **7.25** A
